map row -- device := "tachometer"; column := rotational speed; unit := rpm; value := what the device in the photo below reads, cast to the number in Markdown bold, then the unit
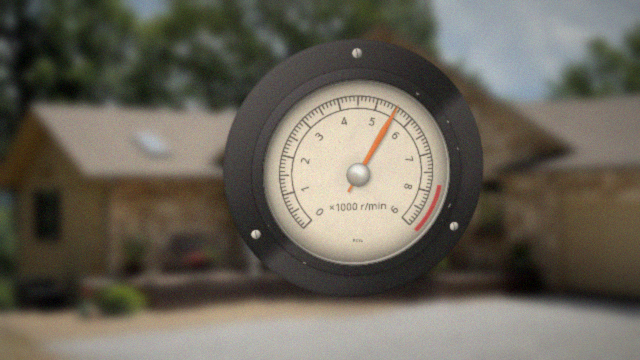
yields **5500** rpm
